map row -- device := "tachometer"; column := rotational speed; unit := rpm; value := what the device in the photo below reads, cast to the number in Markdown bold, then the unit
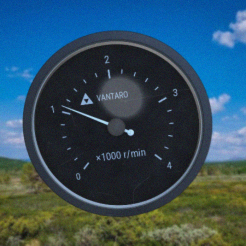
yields **1100** rpm
